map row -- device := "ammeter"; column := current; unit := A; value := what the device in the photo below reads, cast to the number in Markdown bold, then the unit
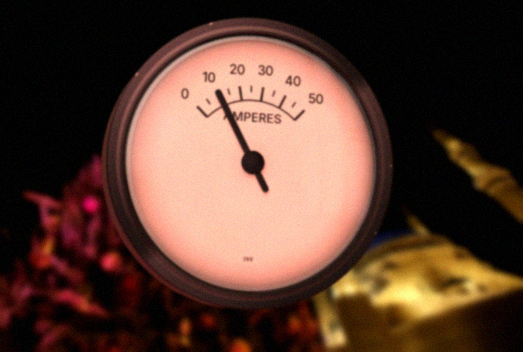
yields **10** A
